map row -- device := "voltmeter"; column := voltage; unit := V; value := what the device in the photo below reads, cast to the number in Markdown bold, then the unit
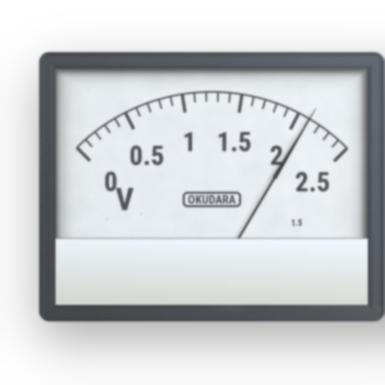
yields **2.1** V
